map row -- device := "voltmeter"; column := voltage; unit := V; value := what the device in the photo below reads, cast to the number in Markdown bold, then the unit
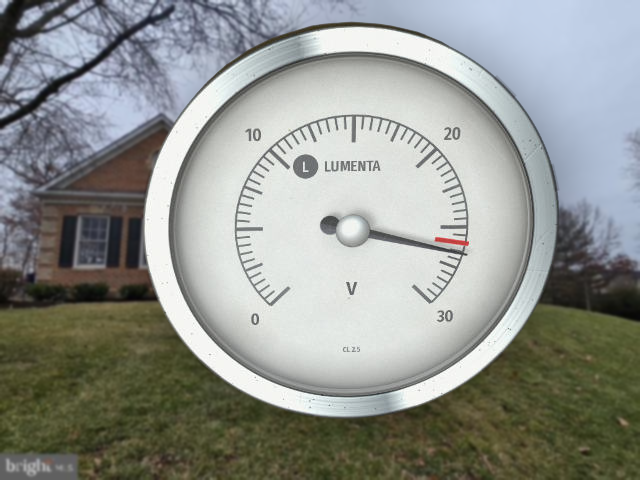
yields **26.5** V
